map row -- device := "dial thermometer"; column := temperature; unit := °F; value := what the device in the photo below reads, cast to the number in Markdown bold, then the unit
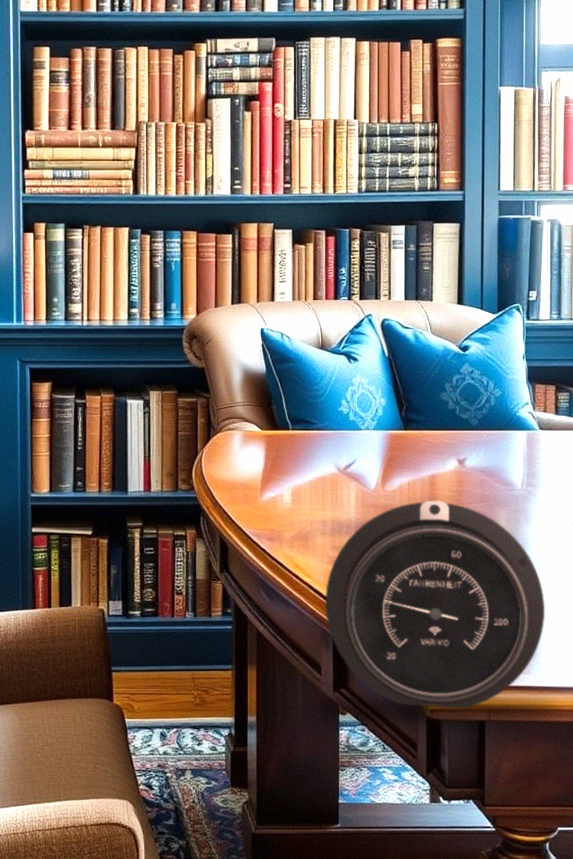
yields **10** °F
